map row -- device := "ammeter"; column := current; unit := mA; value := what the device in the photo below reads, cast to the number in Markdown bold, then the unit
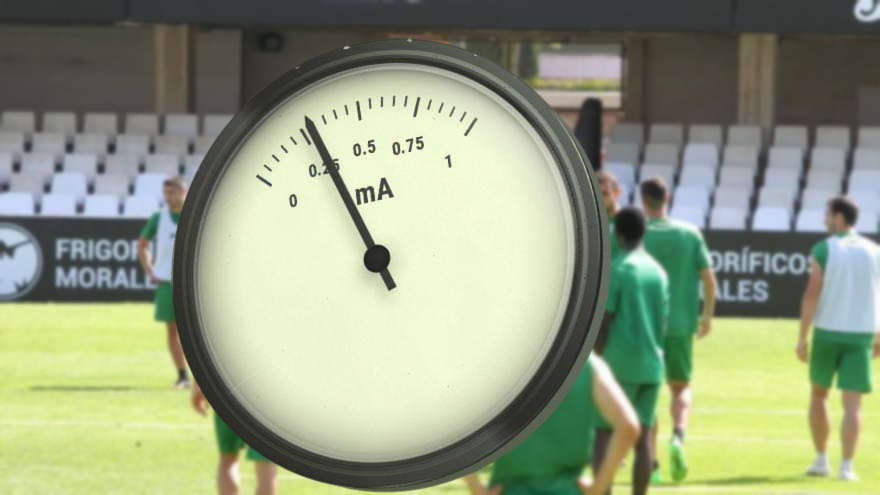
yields **0.3** mA
